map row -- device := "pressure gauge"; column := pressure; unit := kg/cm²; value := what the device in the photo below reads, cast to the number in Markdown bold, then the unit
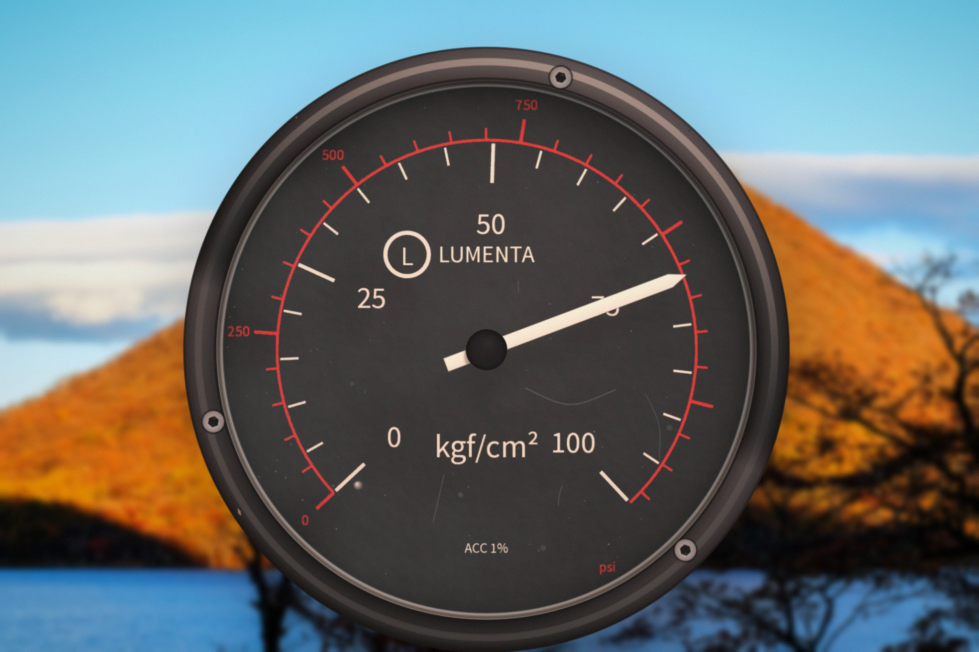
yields **75** kg/cm²
